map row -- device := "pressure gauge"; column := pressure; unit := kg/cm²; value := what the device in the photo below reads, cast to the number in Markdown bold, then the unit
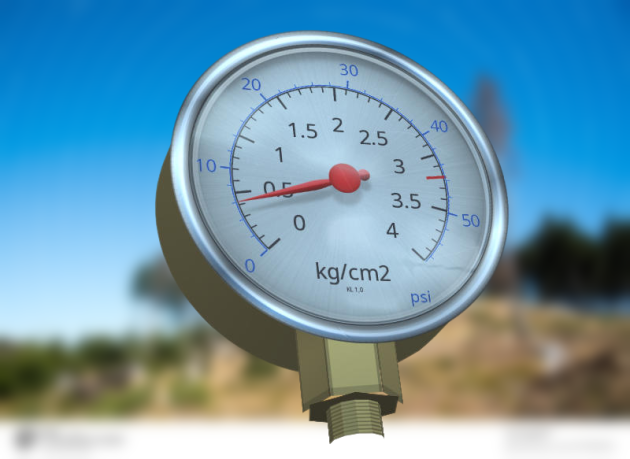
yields **0.4** kg/cm²
